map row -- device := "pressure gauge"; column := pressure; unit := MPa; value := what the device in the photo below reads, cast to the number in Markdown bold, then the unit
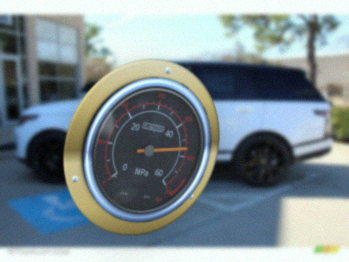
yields **47.5** MPa
